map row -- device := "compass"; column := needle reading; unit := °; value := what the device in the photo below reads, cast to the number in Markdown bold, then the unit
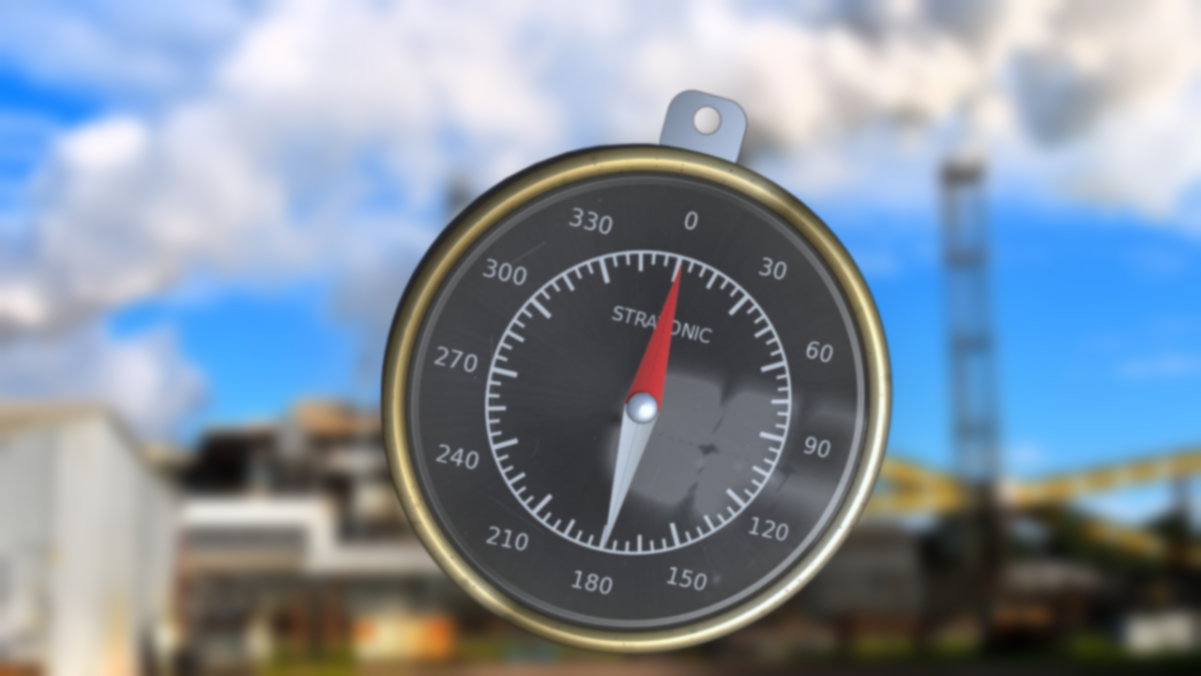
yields **0** °
